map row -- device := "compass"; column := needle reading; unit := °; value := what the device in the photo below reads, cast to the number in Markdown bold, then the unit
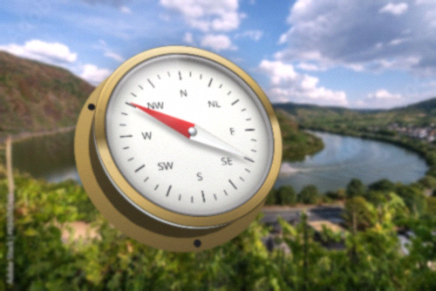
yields **300** °
